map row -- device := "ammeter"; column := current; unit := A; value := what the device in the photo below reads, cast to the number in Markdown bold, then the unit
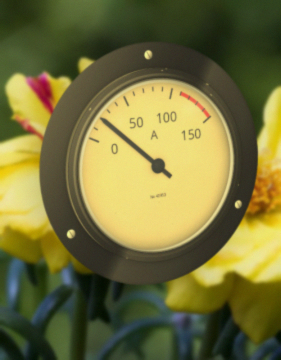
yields **20** A
